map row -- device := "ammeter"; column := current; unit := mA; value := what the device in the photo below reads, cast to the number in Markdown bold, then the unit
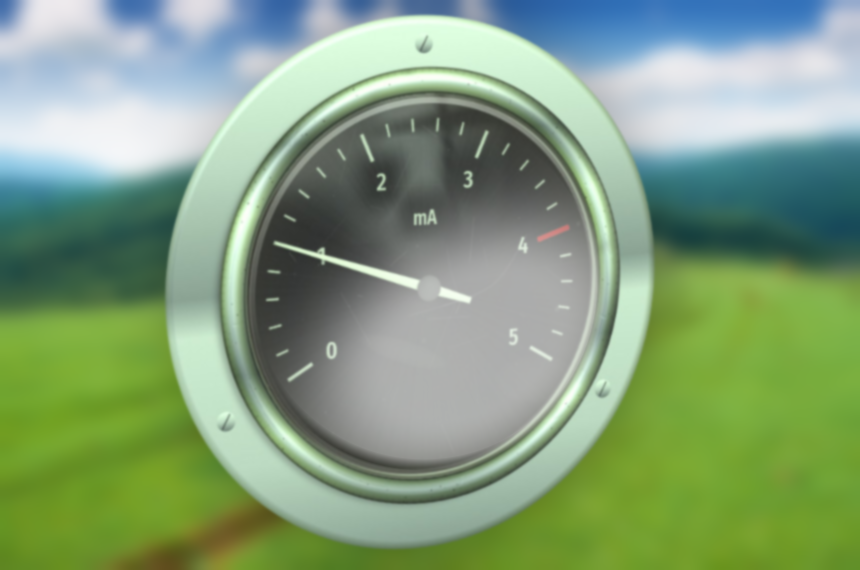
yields **1** mA
